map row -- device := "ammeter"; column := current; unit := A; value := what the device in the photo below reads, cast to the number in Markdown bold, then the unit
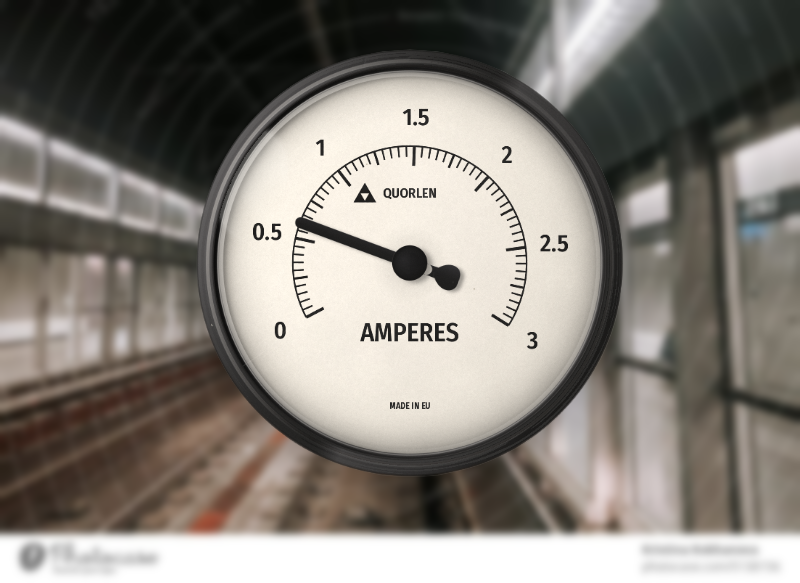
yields **0.6** A
